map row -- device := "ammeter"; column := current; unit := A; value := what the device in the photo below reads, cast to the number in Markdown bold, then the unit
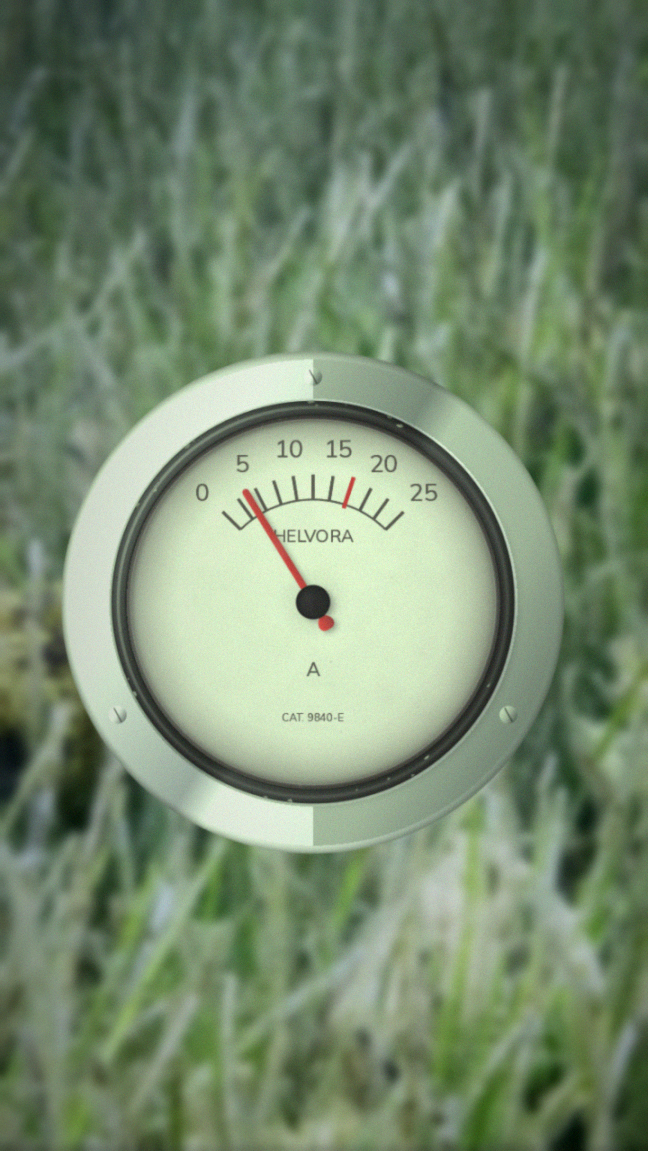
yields **3.75** A
